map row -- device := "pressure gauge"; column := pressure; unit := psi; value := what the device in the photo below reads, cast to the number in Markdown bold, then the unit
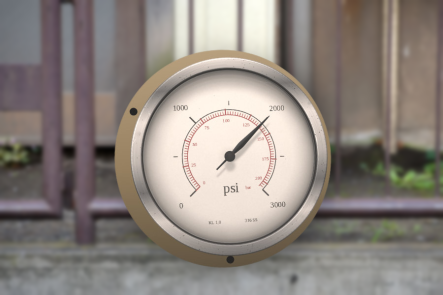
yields **2000** psi
